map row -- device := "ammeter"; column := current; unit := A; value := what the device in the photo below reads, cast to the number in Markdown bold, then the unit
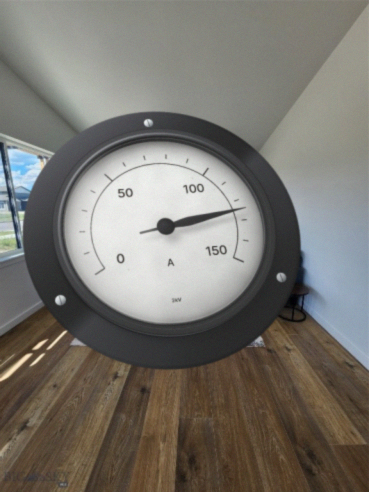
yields **125** A
